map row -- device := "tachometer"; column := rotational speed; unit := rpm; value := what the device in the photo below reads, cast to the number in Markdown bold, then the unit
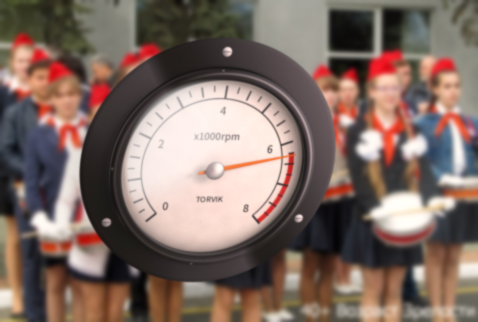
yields **6250** rpm
